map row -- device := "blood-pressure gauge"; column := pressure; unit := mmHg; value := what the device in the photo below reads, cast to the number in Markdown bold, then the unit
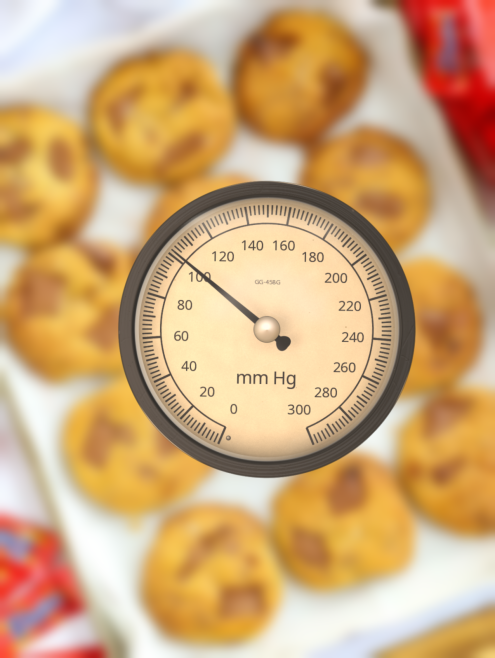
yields **102** mmHg
